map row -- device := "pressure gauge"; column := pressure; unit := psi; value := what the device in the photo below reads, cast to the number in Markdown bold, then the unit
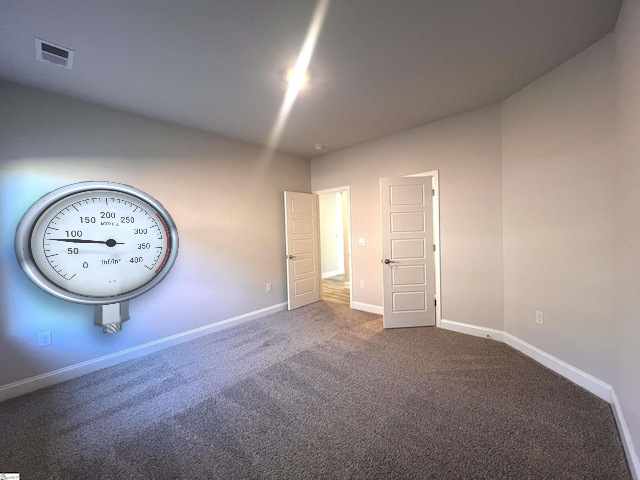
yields **80** psi
